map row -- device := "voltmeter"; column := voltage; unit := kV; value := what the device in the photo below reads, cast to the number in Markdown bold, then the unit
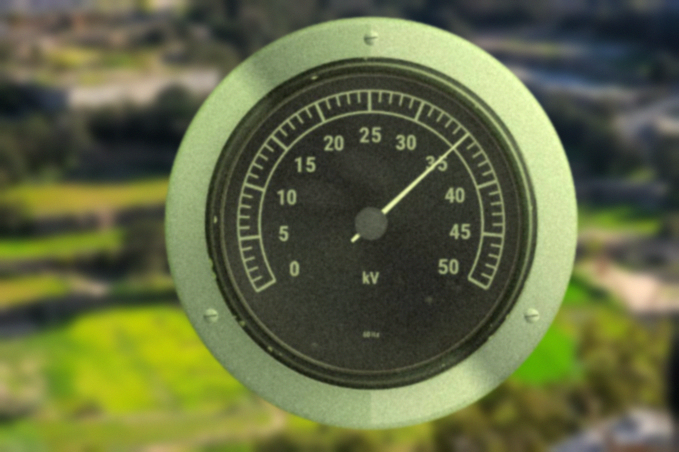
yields **35** kV
